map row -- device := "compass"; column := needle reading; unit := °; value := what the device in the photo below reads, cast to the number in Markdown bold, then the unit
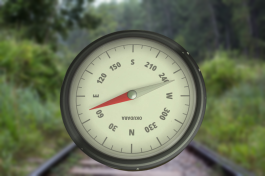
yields **70** °
